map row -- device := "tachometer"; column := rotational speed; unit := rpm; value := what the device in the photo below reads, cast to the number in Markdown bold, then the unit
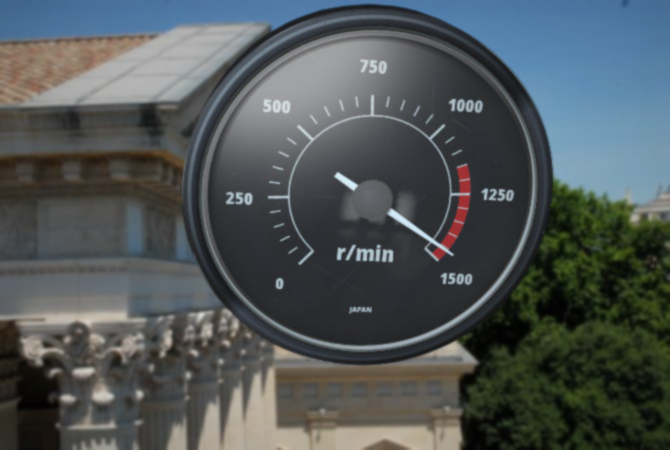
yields **1450** rpm
